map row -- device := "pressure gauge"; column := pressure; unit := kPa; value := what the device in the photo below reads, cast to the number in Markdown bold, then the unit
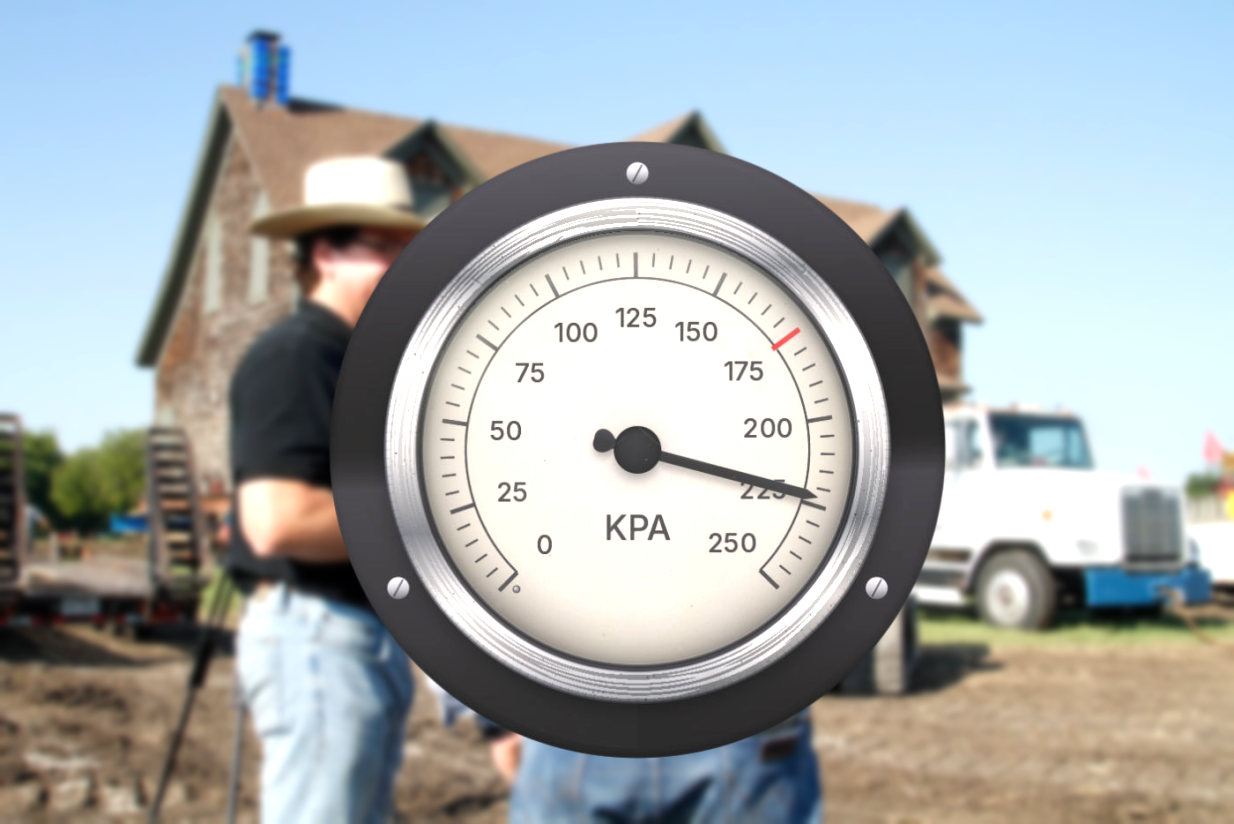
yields **222.5** kPa
